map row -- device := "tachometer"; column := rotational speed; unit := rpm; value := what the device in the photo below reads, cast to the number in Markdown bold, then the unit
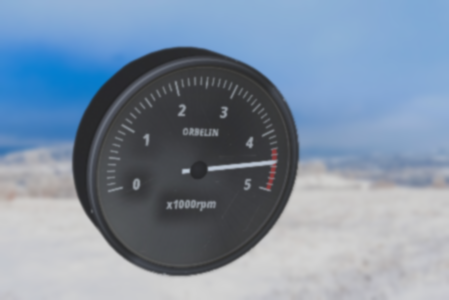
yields **4500** rpm
